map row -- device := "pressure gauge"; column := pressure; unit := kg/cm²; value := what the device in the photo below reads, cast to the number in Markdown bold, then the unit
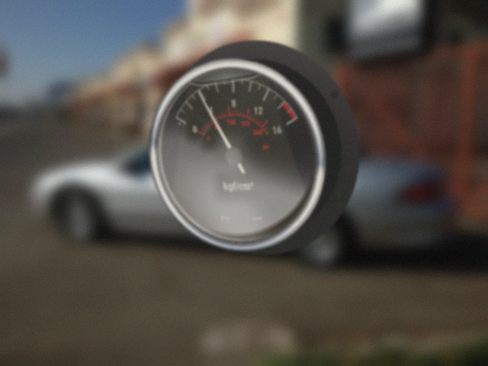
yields **4** kg/cm²
